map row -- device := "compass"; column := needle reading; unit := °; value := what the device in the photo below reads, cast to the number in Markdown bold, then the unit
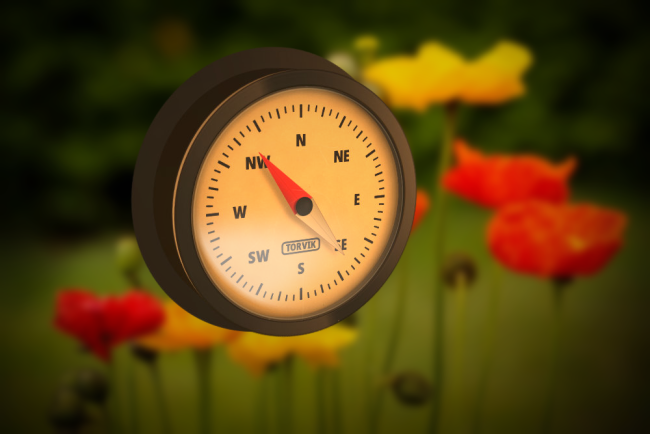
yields **320** °
